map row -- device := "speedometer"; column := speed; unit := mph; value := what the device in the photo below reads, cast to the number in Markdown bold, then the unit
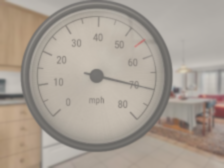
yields **70** mph
